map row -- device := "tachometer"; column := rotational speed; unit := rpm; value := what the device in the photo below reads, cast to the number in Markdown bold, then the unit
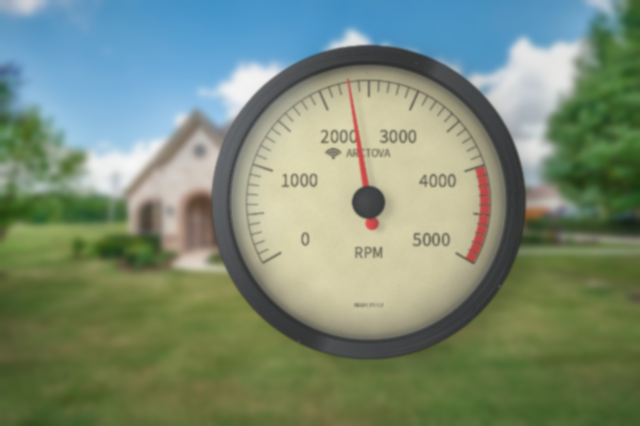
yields **2300** rpm
